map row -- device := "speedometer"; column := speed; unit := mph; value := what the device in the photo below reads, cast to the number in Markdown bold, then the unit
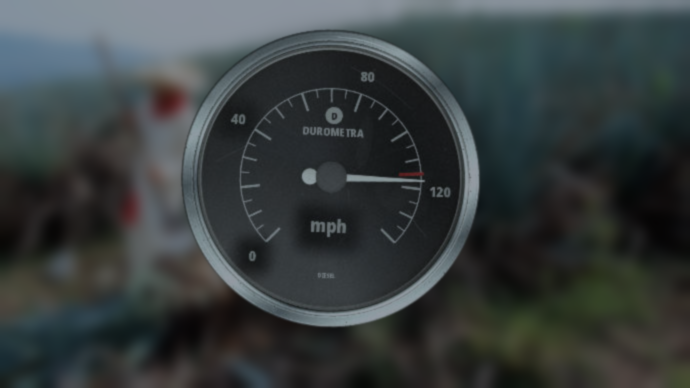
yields **117.5** mph
